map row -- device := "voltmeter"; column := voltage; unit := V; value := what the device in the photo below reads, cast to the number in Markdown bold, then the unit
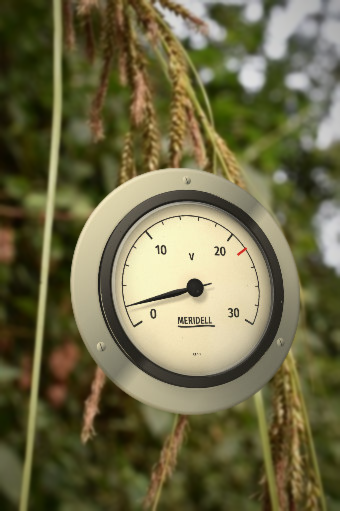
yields **2** V
